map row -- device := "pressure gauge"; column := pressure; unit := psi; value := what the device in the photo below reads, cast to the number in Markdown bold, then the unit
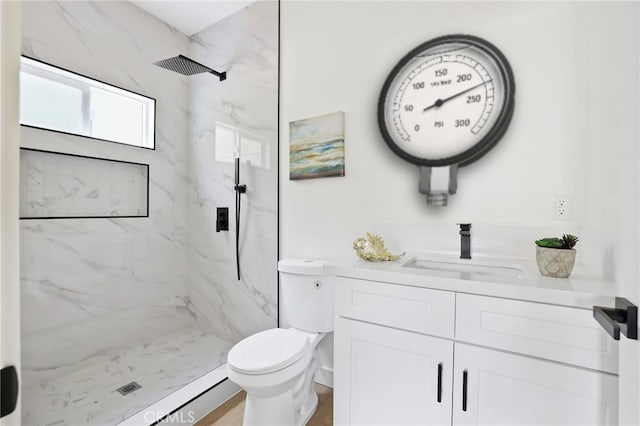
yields **230** psi
